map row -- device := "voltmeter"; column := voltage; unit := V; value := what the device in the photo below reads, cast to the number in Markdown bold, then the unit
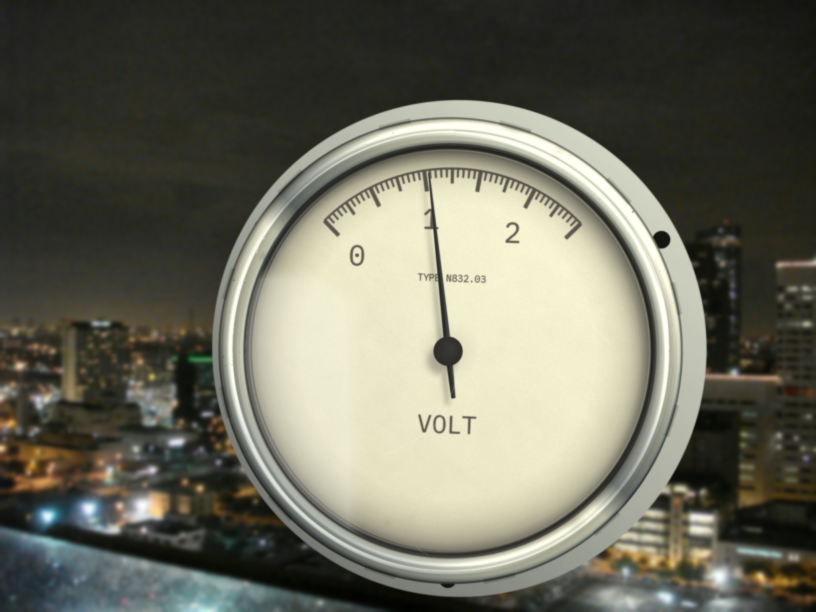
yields **1.05** V
